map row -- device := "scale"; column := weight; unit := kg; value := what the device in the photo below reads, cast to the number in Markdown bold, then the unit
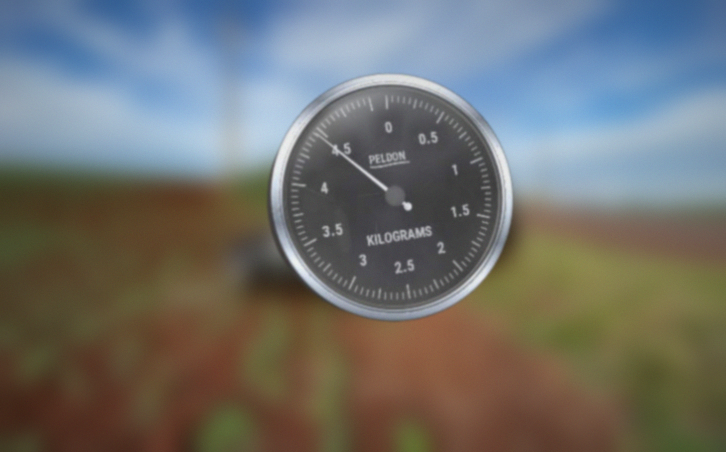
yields **4.45** kg
